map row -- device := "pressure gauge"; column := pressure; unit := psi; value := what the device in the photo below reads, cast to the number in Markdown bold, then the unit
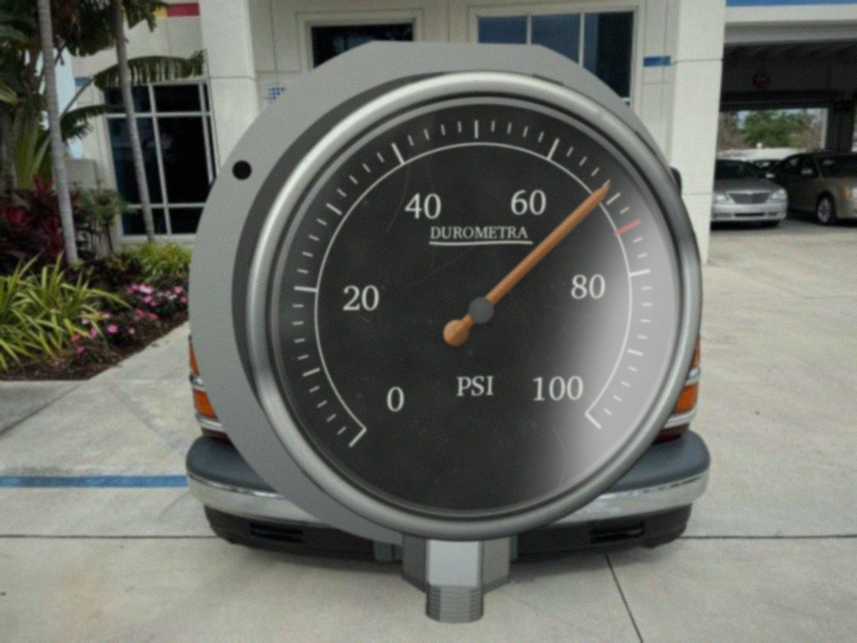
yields **68** psi
